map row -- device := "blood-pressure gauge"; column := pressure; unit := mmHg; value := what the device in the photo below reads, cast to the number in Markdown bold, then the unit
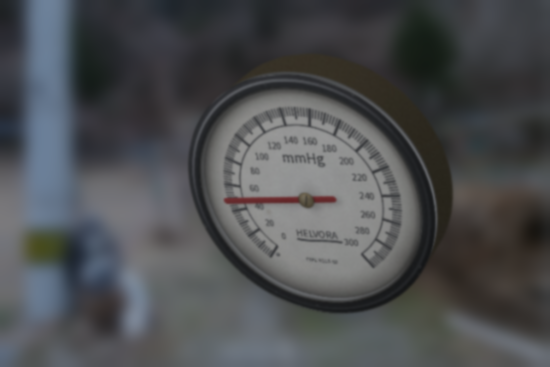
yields **50** mmHg
